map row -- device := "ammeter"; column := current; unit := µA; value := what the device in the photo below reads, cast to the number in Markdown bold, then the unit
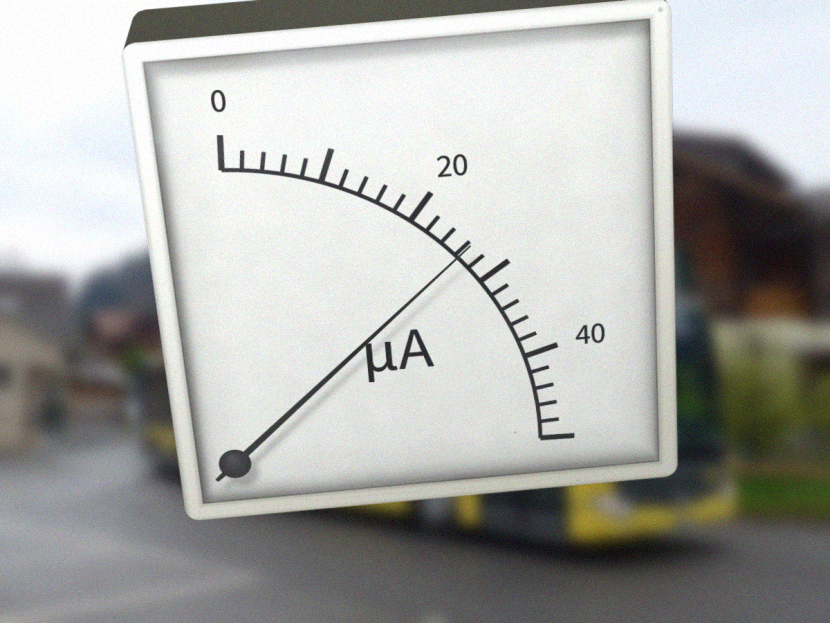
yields **26** µA
